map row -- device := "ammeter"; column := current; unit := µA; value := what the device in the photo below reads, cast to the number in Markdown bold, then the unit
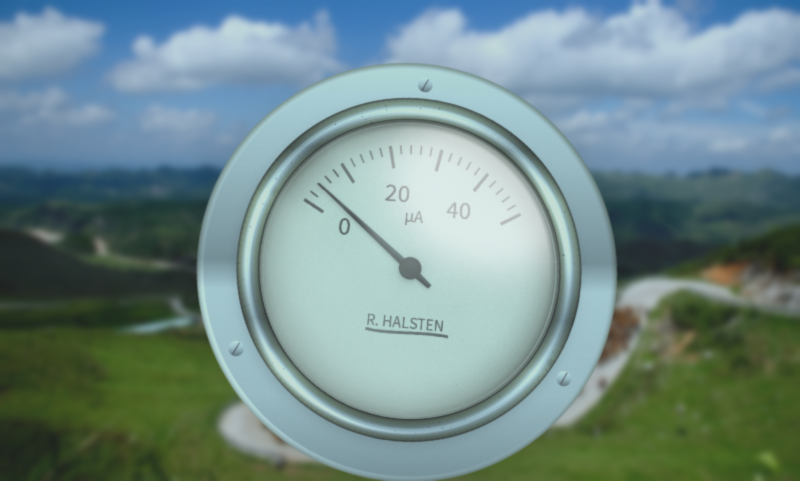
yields **4** µA
